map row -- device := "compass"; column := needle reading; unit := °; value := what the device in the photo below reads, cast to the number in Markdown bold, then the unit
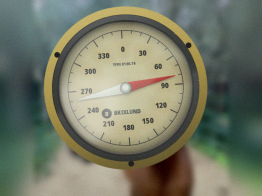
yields **80** °
